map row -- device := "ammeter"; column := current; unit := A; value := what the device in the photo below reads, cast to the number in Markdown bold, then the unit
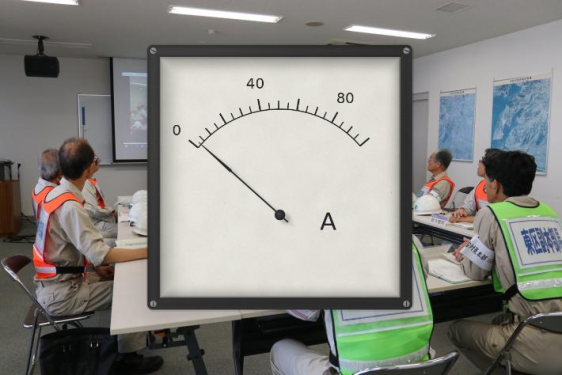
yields **2.5** A
